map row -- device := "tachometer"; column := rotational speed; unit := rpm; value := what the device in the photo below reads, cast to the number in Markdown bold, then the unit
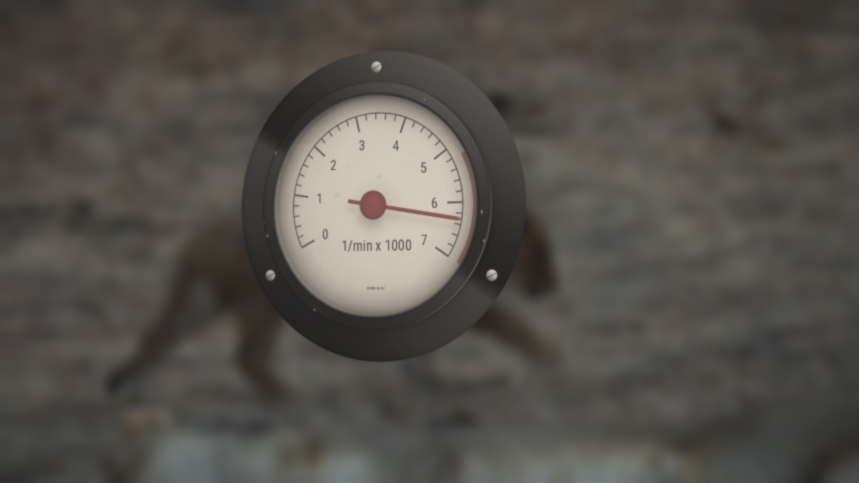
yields **6300** rpm
